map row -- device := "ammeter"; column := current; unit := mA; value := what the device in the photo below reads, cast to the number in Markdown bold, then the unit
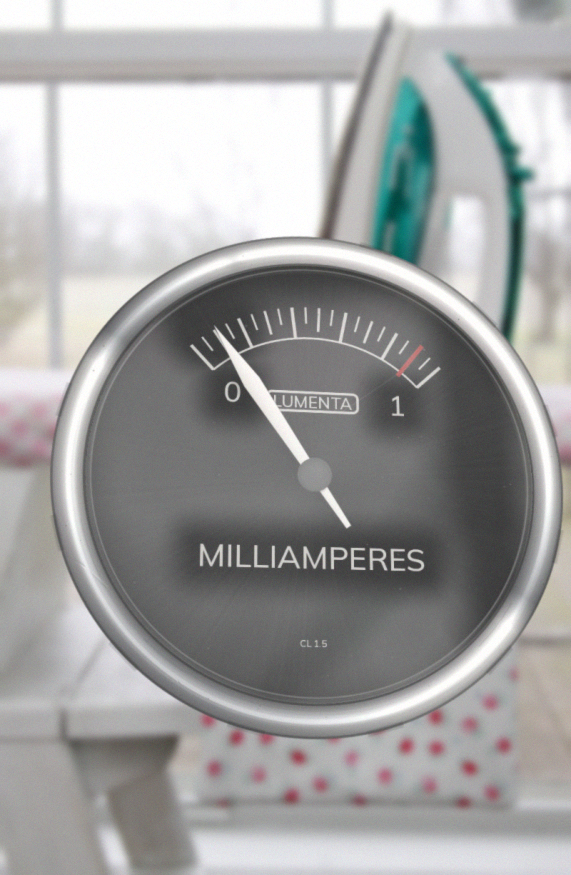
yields **0.1** mA
